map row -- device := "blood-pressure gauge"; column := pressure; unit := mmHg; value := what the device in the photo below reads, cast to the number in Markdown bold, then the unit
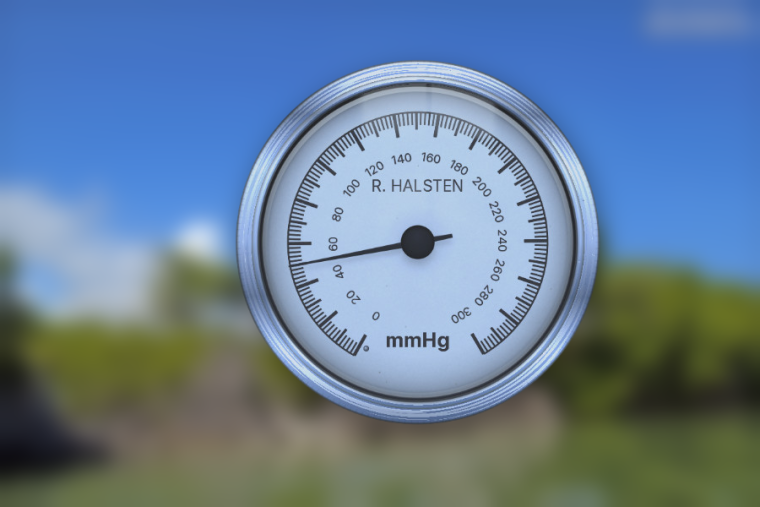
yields **50** mmHg
